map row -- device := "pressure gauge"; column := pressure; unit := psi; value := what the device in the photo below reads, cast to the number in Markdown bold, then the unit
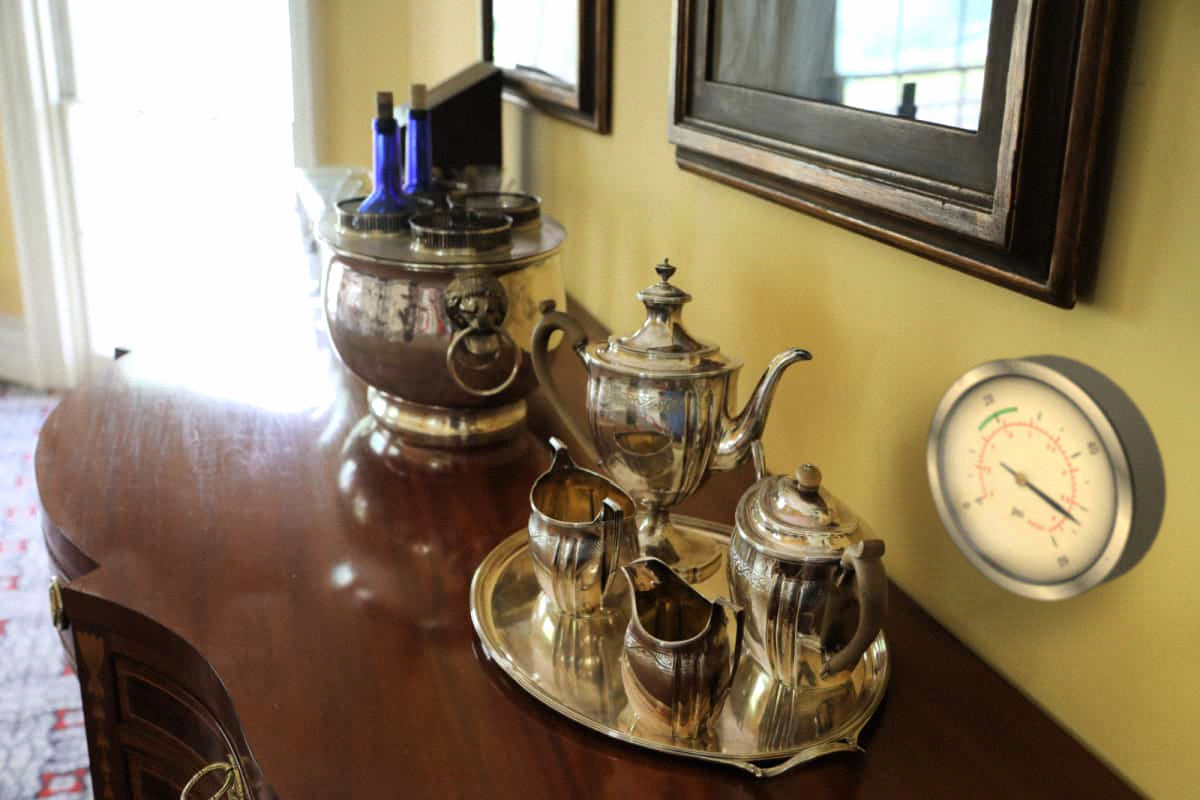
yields **52.5** psi
